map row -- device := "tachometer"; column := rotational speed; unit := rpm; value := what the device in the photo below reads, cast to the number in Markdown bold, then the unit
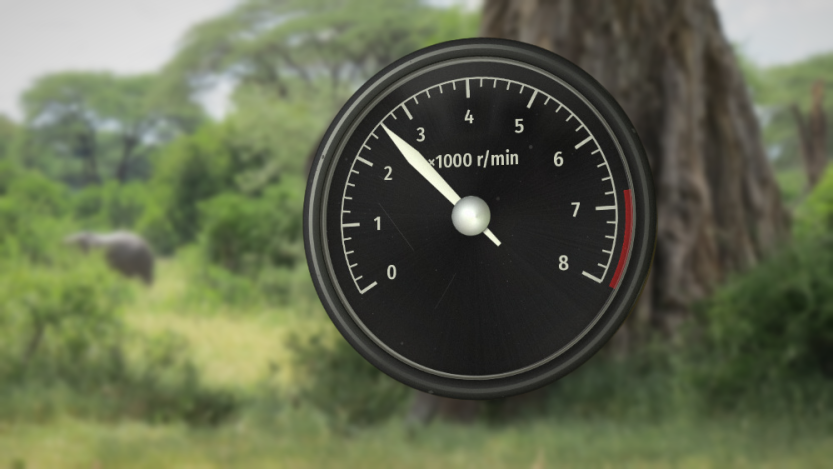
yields **2600** rpm
